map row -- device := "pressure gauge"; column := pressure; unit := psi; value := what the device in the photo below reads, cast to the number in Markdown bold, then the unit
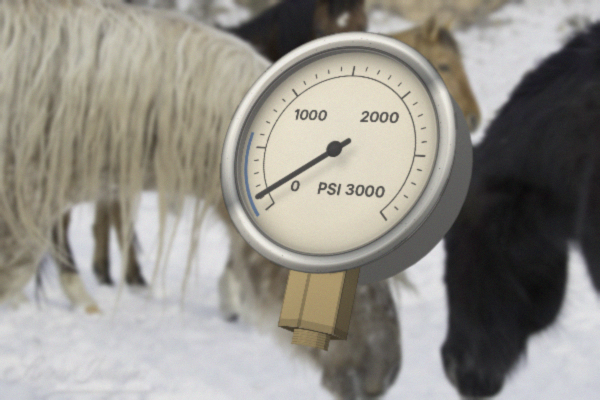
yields **100** psi
